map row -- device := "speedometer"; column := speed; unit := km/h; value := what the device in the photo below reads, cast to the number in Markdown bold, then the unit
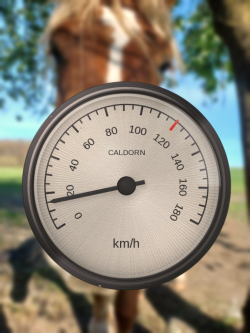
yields **15** km/h
